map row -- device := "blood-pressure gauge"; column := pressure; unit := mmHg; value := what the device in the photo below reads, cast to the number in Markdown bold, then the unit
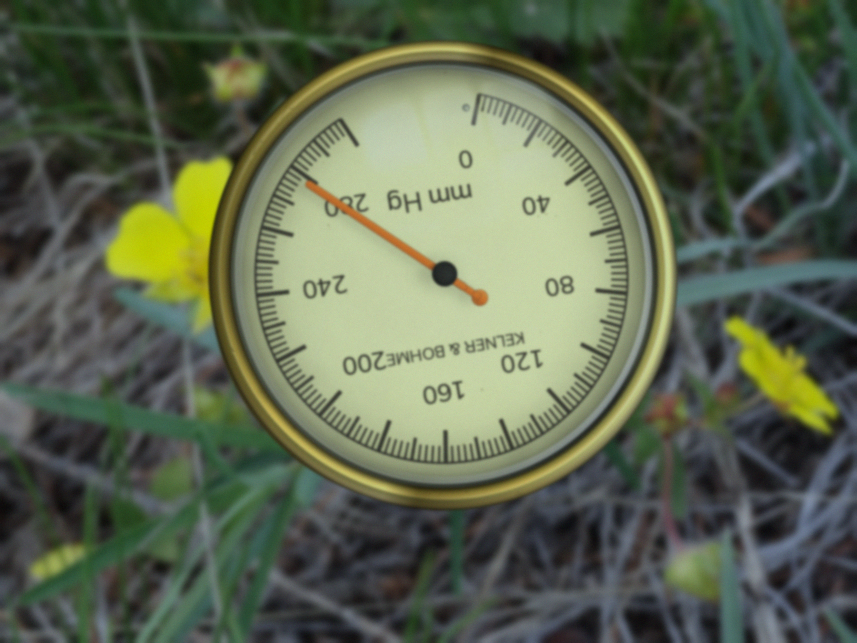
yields **278** mmHg
